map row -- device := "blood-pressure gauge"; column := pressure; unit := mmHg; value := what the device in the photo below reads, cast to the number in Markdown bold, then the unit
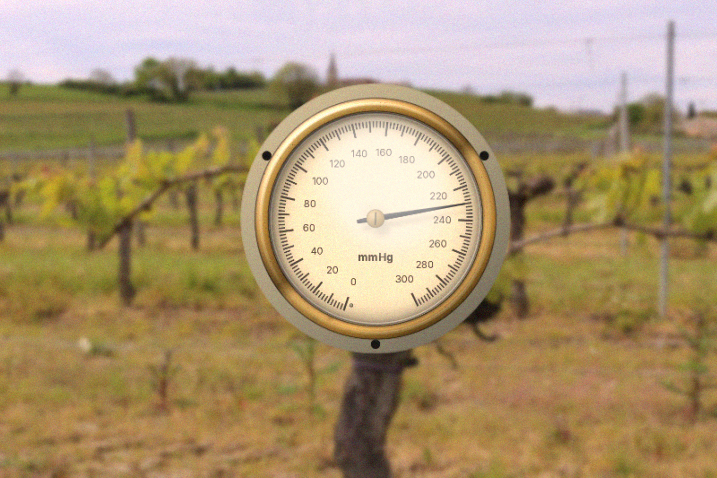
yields **230** mmHg
